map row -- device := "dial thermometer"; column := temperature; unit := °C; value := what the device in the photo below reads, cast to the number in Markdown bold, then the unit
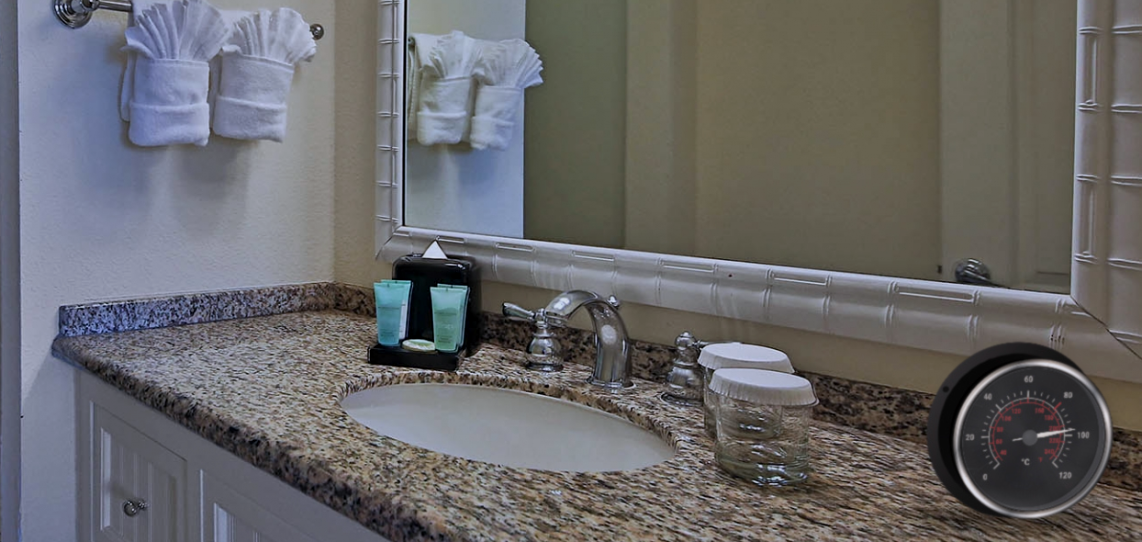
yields **96** °C
